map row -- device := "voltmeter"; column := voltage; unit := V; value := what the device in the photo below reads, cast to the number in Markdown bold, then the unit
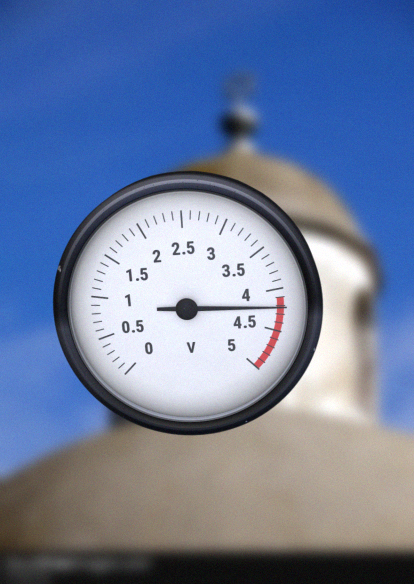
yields **4.2** V
